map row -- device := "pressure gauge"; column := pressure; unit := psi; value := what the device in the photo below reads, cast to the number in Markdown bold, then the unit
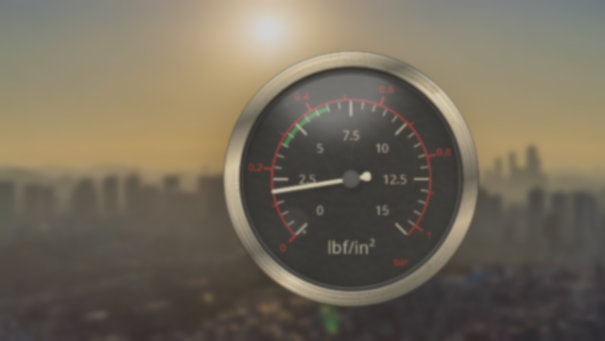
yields **2** psi
